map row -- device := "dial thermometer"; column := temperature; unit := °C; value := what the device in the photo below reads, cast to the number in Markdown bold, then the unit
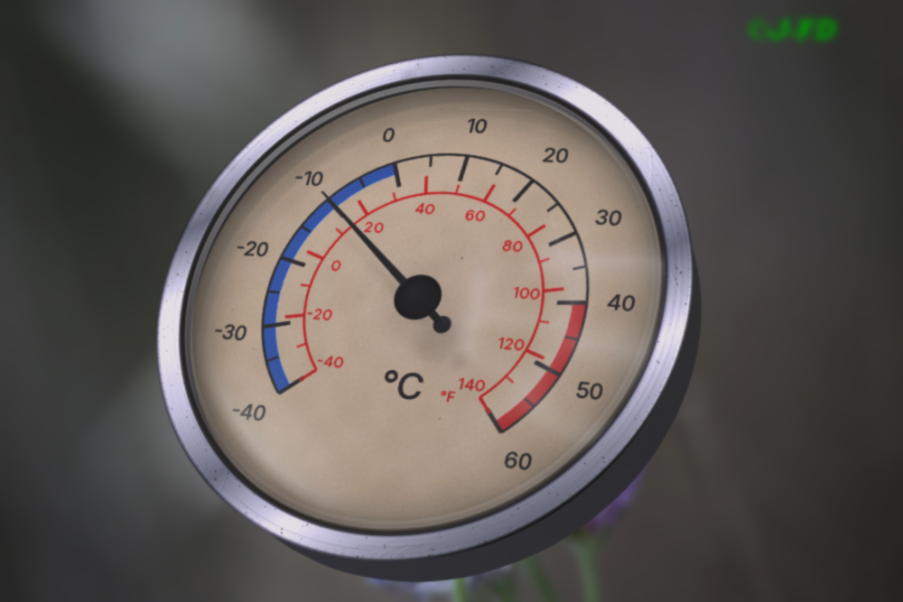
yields **-10** °C
